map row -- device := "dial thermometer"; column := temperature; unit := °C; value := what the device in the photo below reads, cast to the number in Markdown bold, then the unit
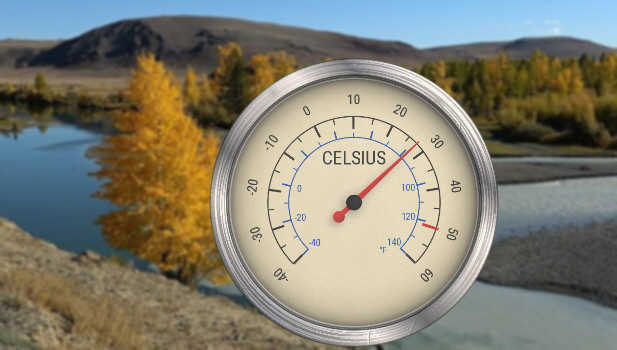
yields **27.5** °C
